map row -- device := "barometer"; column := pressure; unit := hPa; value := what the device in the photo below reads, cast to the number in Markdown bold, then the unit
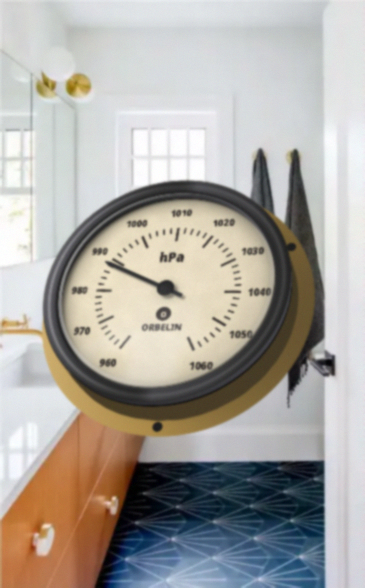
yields **988** hPa
